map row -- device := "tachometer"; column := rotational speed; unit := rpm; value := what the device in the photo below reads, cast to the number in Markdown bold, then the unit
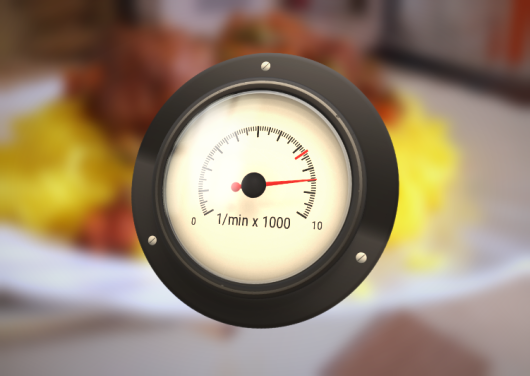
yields **8500** rpm
